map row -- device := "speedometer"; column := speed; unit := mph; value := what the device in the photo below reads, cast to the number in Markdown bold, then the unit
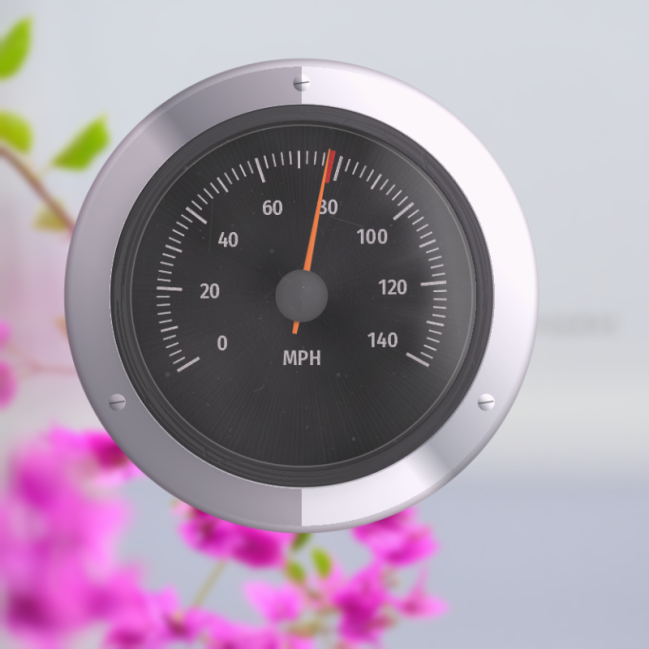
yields **77** mph
